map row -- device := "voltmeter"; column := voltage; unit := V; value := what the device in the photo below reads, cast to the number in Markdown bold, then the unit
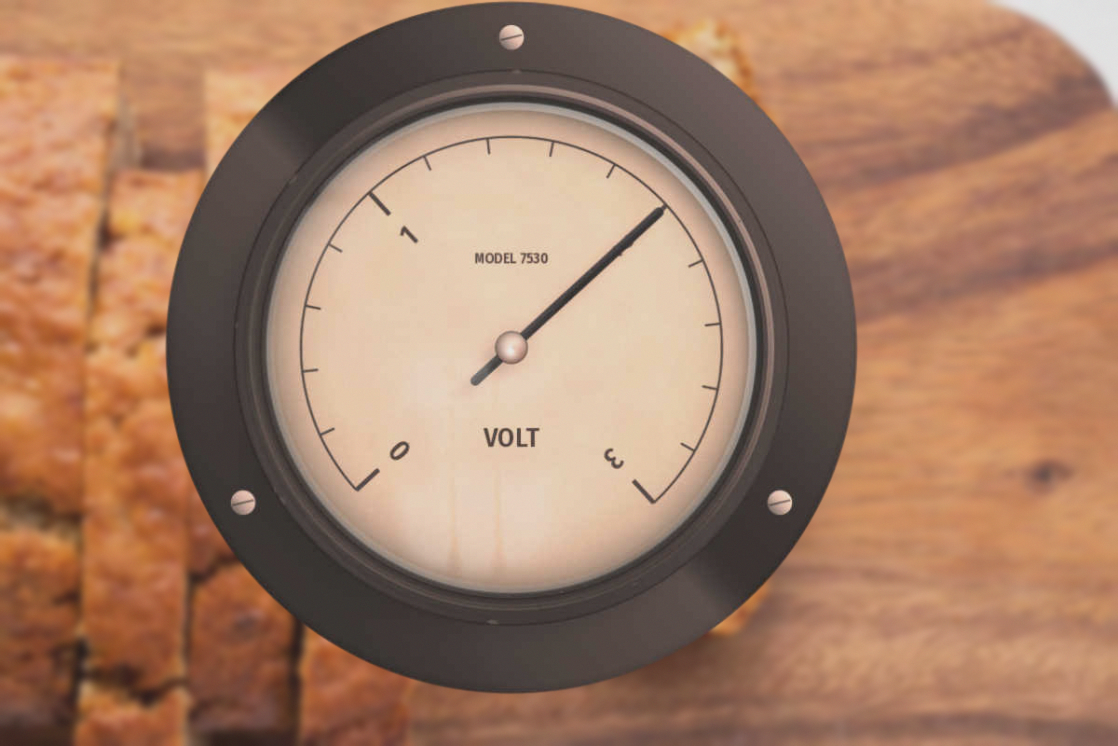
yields **2** V
